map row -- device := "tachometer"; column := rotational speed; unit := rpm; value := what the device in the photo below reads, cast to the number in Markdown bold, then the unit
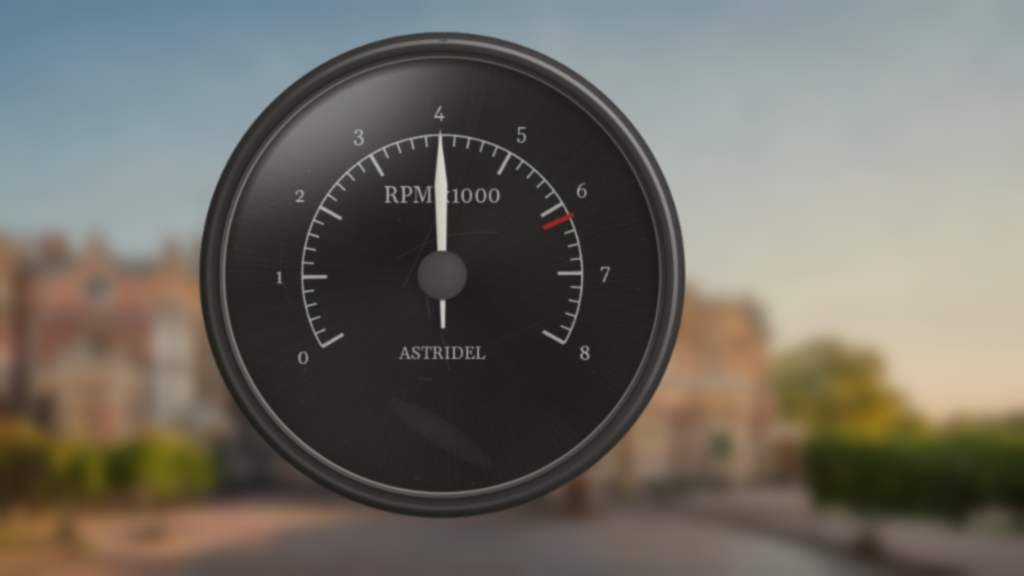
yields **4000** rpm
